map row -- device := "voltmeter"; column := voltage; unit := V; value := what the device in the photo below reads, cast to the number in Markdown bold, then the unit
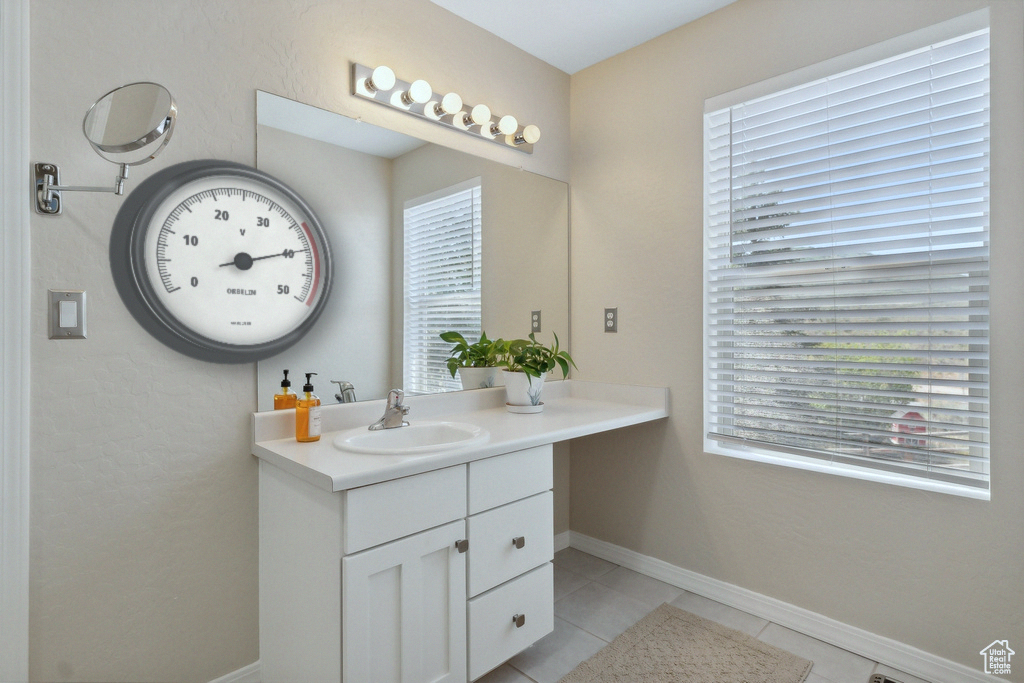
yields **40** V
